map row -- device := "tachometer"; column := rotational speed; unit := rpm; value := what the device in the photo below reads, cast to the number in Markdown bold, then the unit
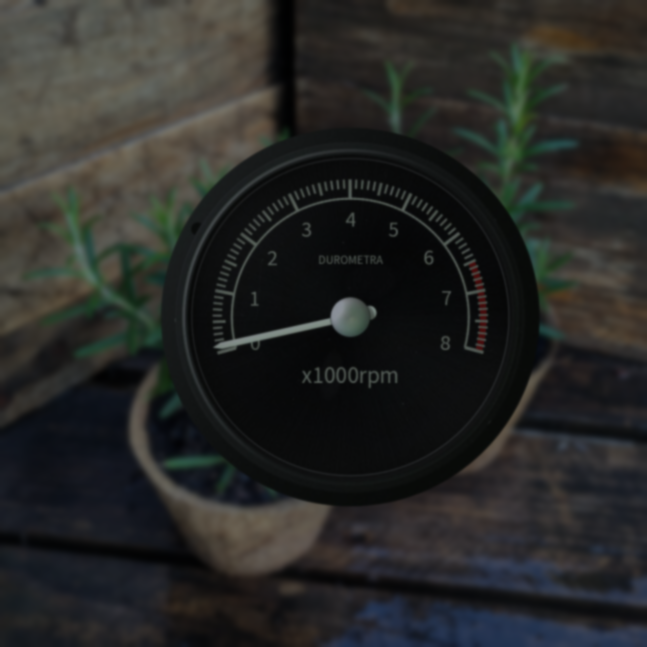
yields **100** rpm
